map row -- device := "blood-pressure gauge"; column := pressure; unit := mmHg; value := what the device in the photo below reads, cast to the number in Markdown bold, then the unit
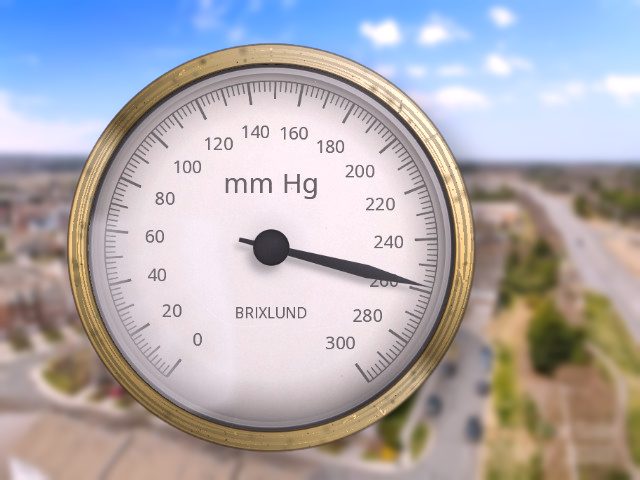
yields **258** mmHg
